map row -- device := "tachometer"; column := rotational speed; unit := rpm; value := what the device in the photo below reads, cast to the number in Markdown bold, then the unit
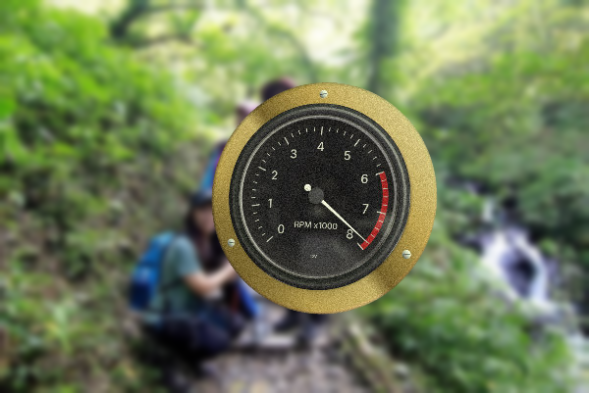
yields **7800** rpm
